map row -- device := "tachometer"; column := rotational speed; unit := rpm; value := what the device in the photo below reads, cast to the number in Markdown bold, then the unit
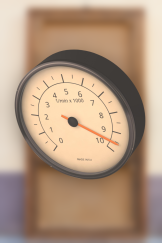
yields **9500** rpm
